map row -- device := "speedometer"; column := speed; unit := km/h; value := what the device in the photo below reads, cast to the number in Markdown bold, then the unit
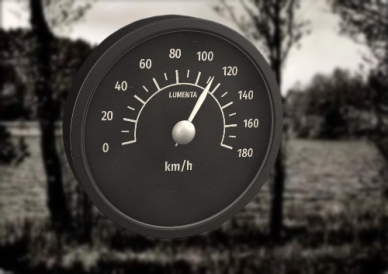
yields **110** km/h
